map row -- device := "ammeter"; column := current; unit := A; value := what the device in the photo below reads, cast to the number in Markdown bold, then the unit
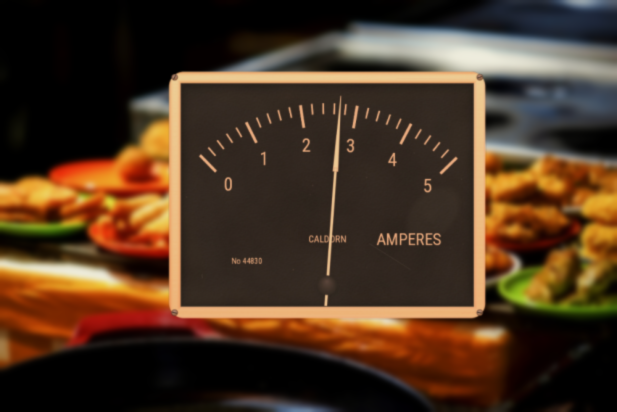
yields **2.7** A
